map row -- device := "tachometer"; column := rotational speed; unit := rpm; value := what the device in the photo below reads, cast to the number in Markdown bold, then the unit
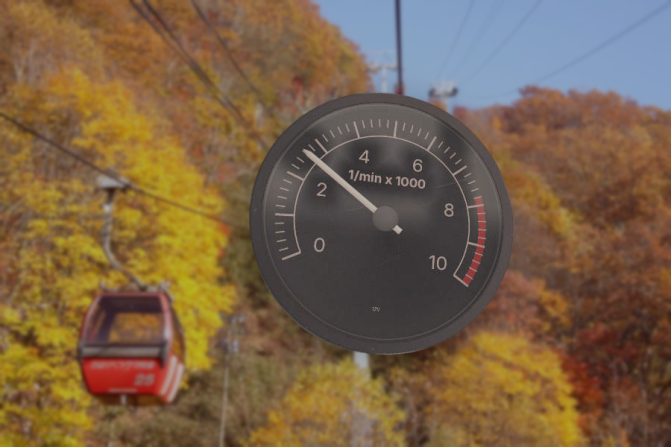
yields **2600** rpm
